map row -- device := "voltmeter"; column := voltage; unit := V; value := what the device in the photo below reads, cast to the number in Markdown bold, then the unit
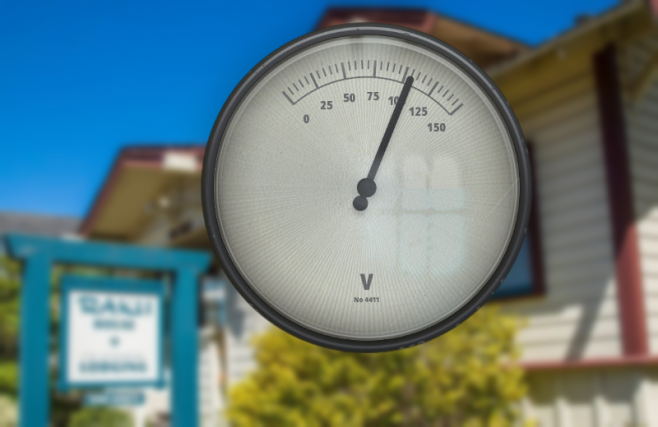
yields **105** V
